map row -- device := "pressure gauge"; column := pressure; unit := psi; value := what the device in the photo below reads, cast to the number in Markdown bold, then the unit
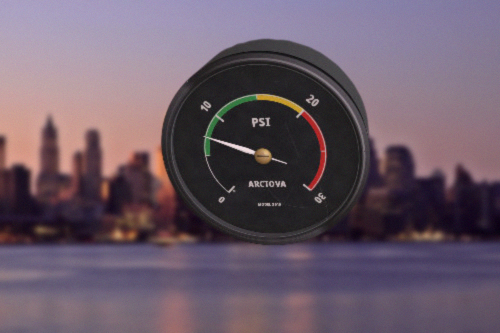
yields **7.5** psi
